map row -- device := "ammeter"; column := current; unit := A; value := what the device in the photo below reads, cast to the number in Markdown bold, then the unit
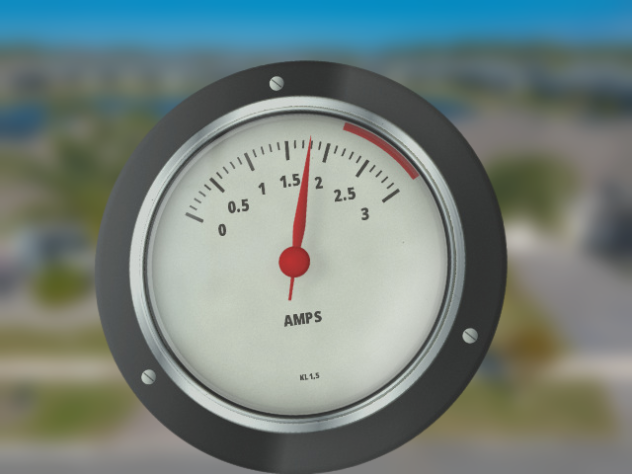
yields **1.8** A
